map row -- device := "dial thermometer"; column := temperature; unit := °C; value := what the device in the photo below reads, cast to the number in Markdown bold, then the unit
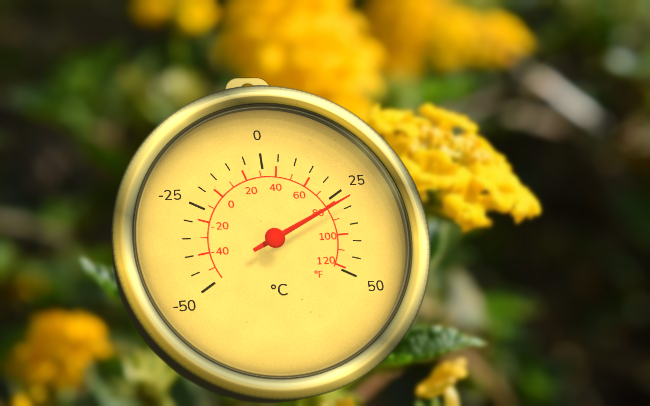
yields **27.5** °C
